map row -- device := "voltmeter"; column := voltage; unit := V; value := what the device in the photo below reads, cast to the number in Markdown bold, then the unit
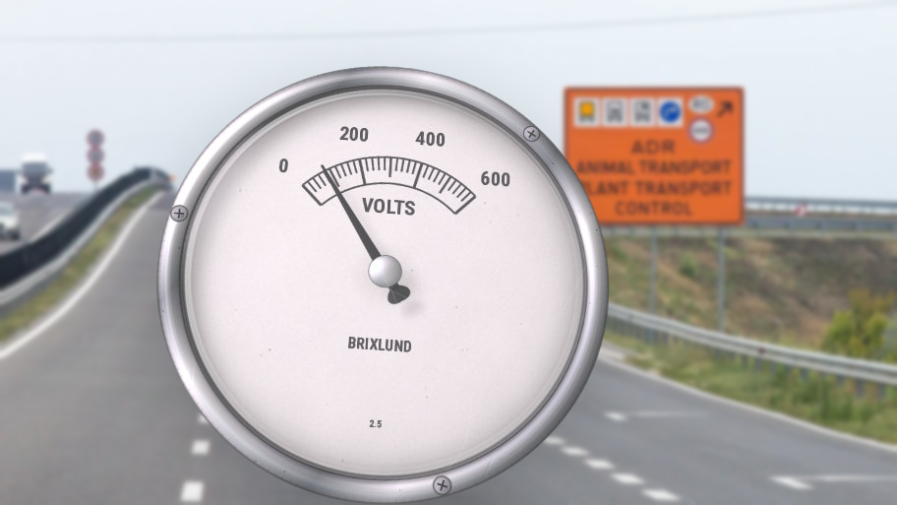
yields **80** V
